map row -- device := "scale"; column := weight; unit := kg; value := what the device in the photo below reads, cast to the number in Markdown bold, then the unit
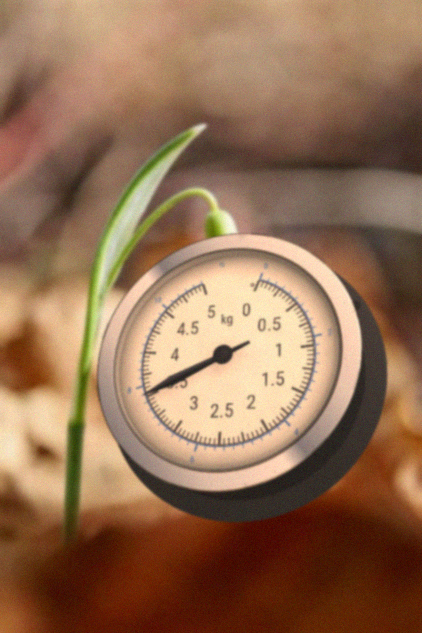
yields **3.5** kg
